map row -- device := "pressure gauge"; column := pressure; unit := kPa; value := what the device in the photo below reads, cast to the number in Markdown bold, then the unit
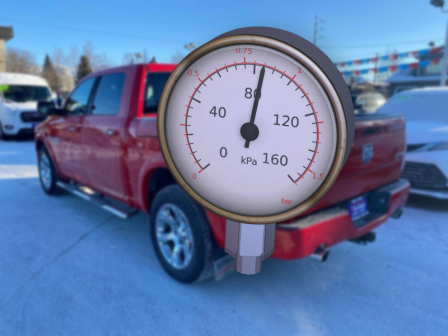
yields **85** kPa
